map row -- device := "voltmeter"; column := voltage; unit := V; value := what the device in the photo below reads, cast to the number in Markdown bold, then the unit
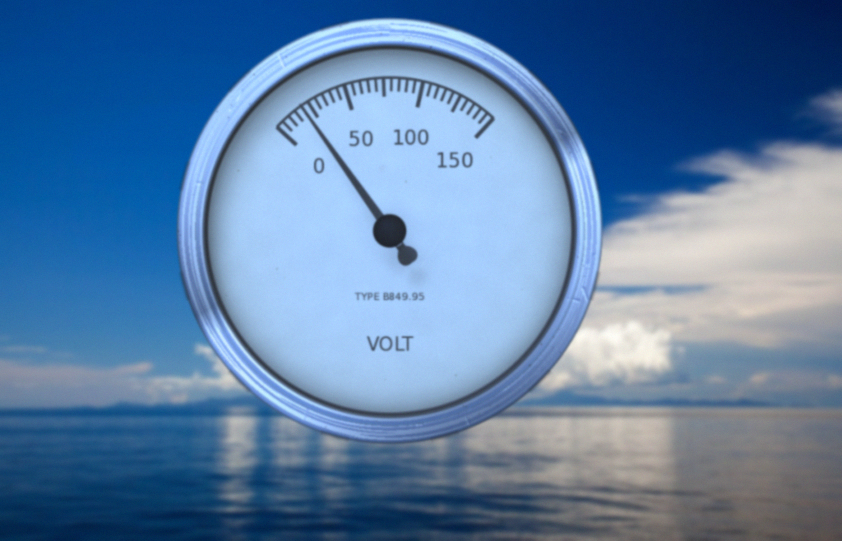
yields **20** V
